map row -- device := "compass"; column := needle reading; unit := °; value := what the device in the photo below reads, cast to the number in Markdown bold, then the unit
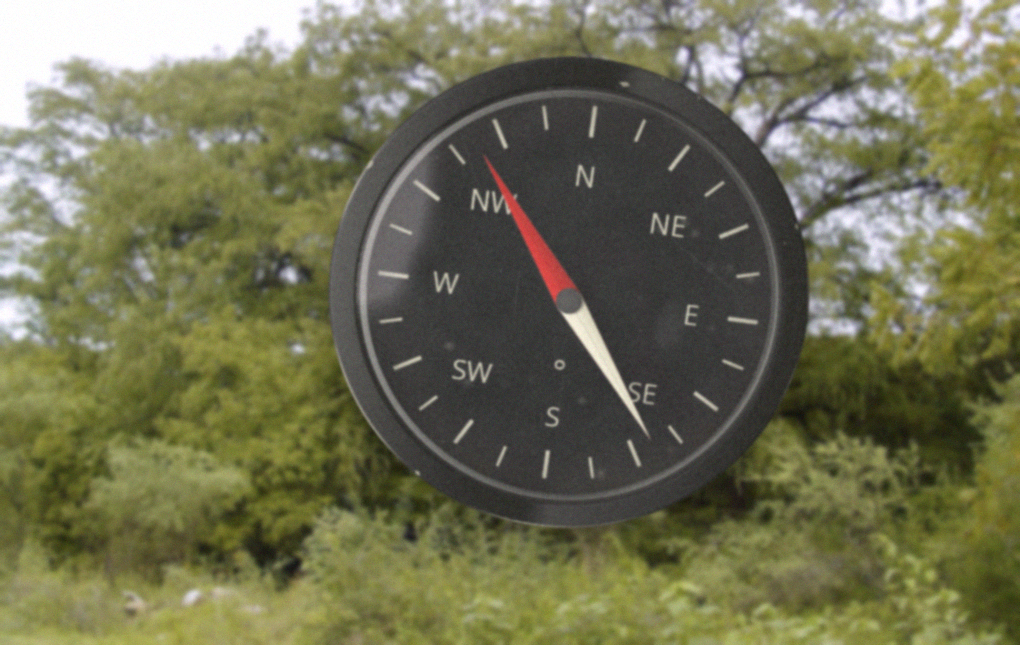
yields **322.5** °
